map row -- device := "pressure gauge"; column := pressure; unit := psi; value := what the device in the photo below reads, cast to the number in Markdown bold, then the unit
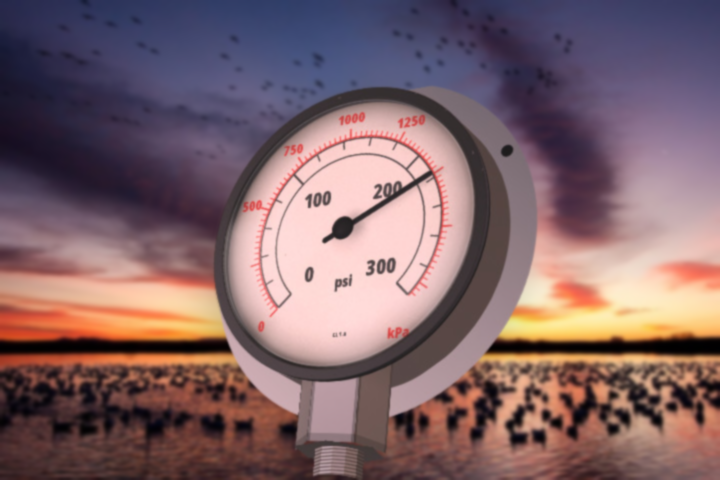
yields **220** psi
